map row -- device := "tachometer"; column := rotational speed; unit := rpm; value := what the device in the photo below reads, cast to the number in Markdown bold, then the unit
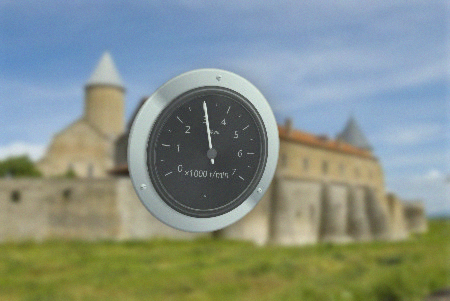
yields **3000** rpm
